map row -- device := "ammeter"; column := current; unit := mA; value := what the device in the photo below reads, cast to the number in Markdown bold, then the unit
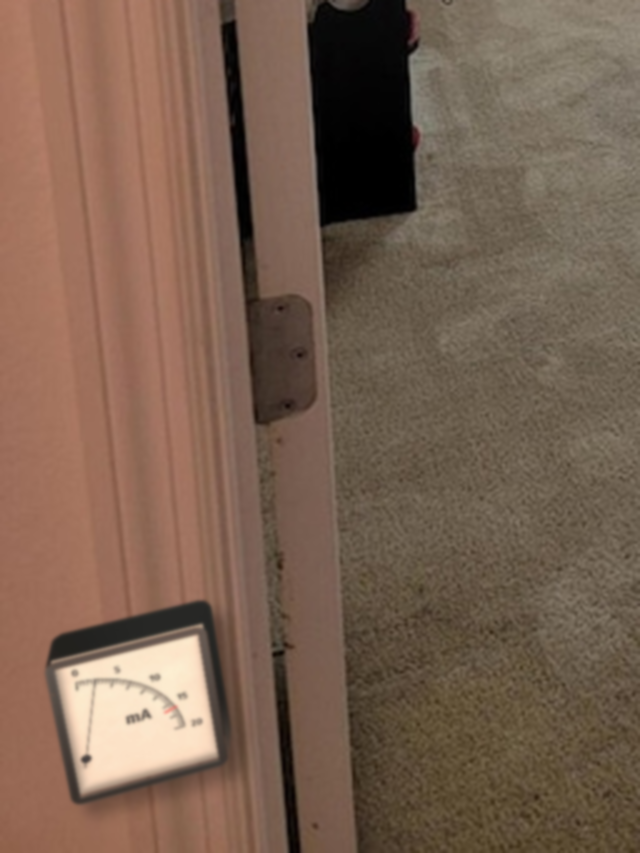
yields **2.5** mA
